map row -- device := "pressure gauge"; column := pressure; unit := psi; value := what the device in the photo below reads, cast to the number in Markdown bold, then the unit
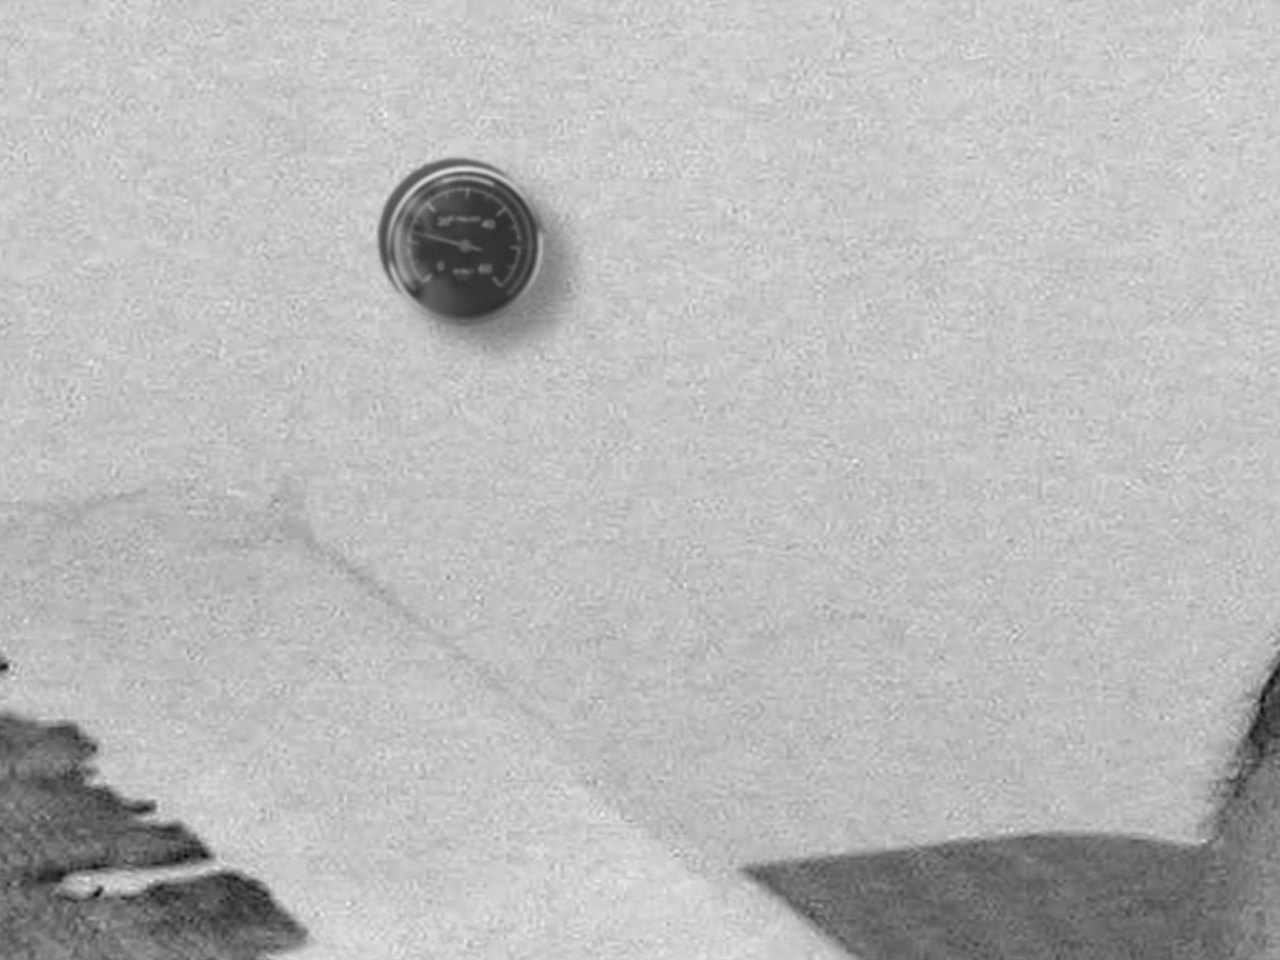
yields **12.5** psi
